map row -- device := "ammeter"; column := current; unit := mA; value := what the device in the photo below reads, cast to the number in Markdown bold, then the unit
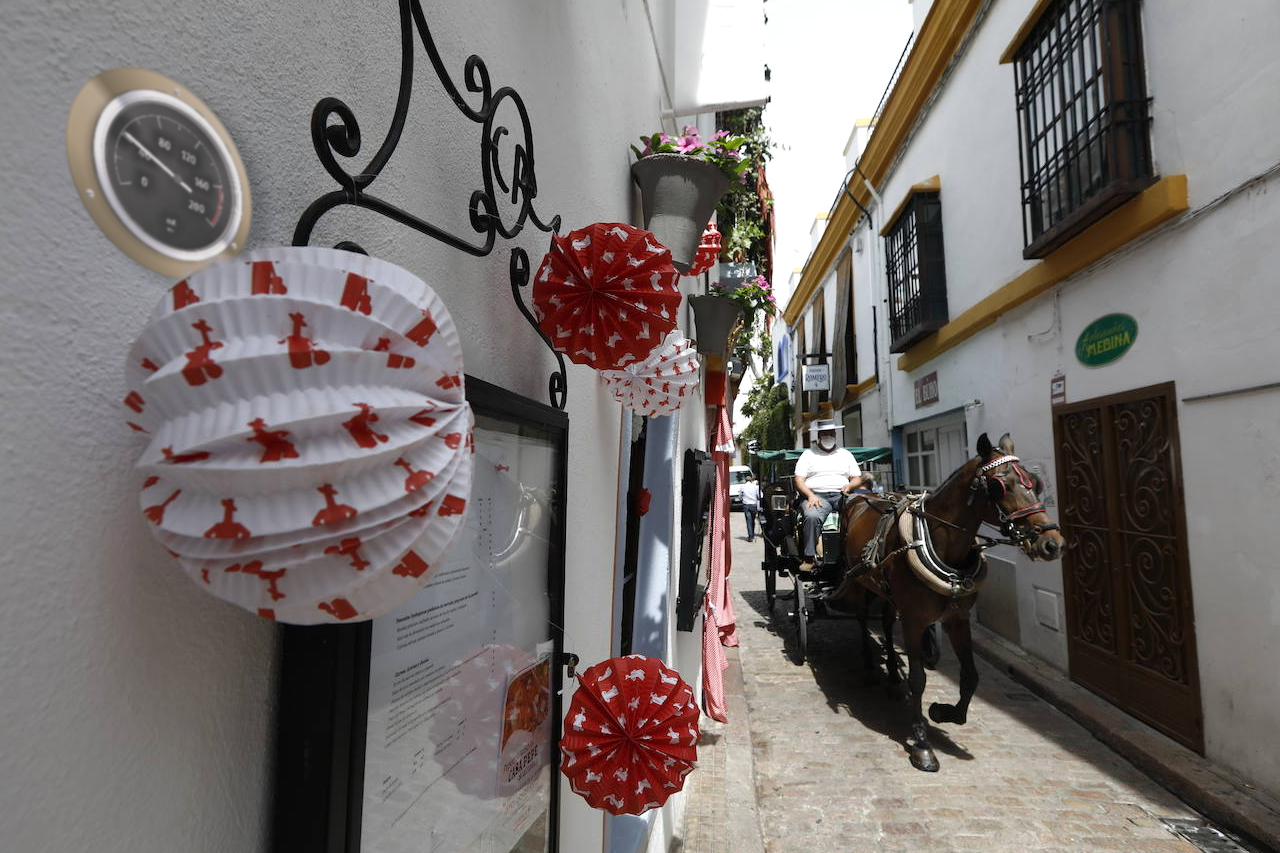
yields **40** mA
